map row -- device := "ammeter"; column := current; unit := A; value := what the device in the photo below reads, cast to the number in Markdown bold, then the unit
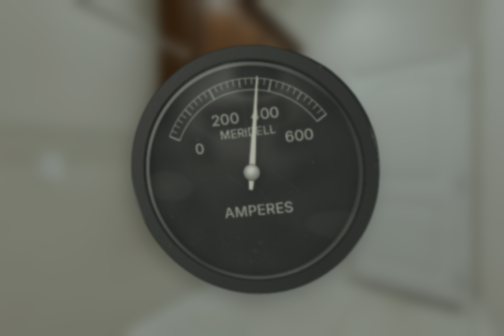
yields **360** A
